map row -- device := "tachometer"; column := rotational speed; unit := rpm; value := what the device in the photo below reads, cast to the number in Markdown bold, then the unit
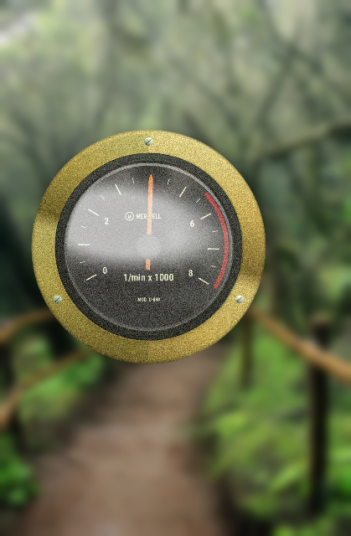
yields **4000** rpm
